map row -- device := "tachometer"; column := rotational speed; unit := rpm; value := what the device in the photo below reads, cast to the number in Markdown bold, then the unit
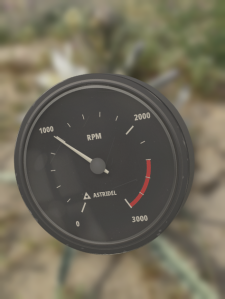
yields **1000** rpm
